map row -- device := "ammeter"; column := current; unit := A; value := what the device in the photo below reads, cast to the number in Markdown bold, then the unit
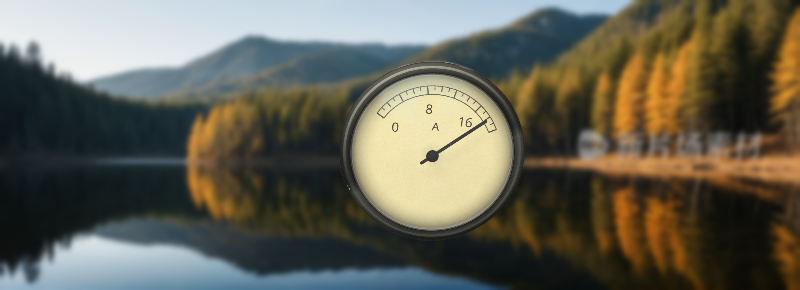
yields **18** A
